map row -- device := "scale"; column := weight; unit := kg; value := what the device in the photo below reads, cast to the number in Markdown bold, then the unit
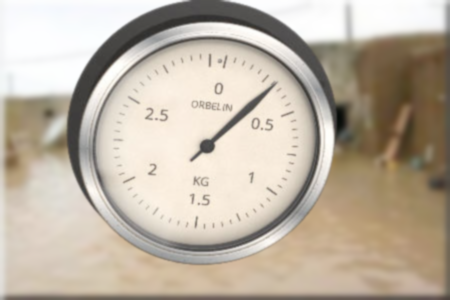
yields **0.3** kg
